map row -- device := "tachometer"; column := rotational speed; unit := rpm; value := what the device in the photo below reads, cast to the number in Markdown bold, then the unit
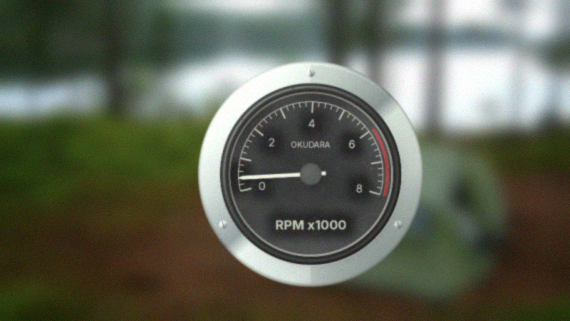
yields **400** rpm
